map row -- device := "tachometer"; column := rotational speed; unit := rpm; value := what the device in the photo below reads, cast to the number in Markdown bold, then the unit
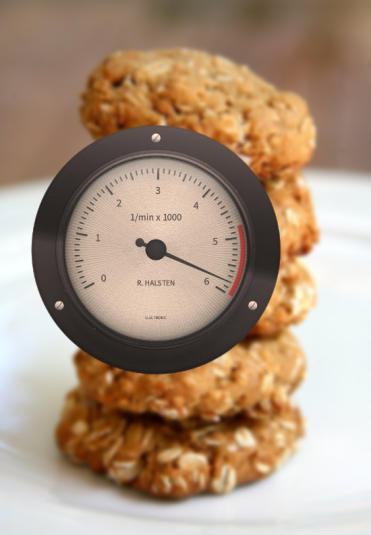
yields **5800** rpm
